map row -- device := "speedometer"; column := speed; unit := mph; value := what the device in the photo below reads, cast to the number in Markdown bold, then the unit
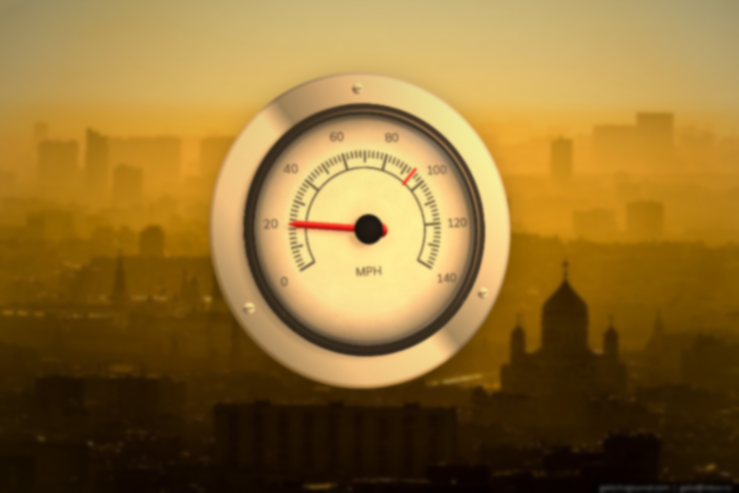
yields **20** mph
